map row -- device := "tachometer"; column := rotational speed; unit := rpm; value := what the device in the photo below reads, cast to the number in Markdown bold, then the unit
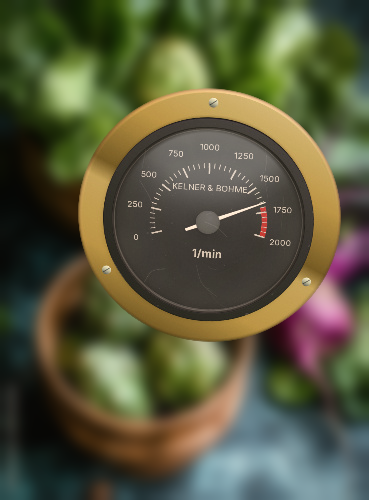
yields **1650** rpm
